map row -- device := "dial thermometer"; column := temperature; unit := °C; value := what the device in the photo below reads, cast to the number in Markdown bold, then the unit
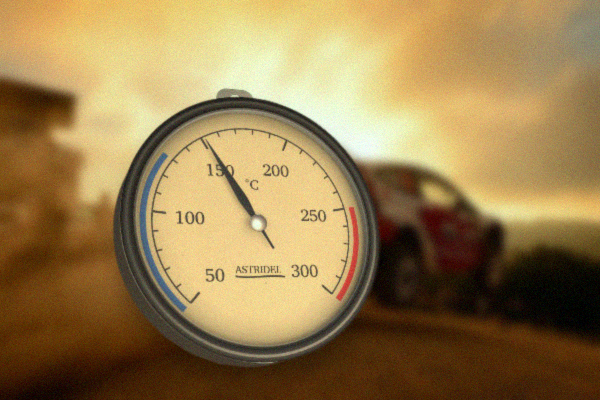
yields **150** °C
